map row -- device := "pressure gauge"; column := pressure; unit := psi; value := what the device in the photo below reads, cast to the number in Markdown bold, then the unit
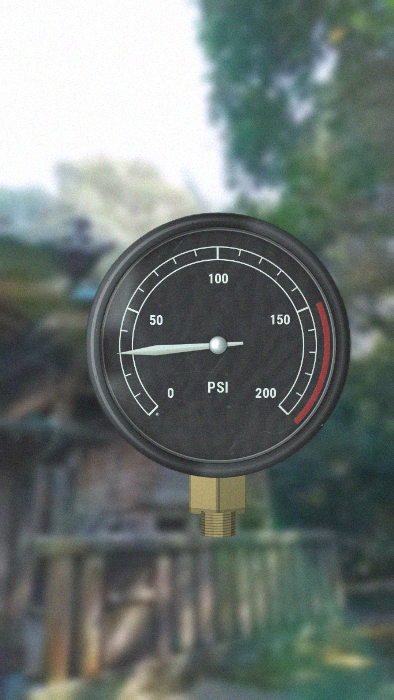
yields **30** psi
